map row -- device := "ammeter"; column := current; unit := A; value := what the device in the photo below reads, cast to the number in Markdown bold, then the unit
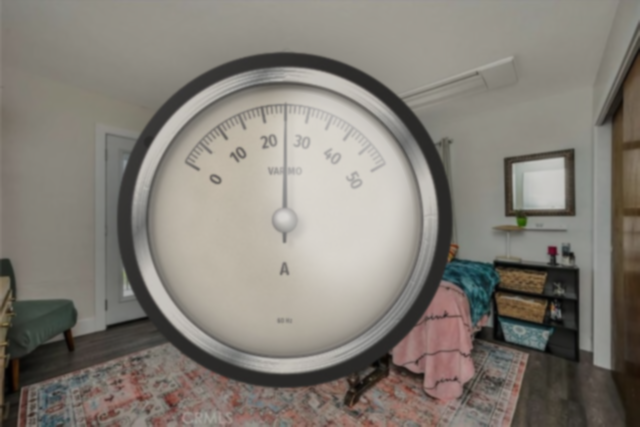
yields **25** A
